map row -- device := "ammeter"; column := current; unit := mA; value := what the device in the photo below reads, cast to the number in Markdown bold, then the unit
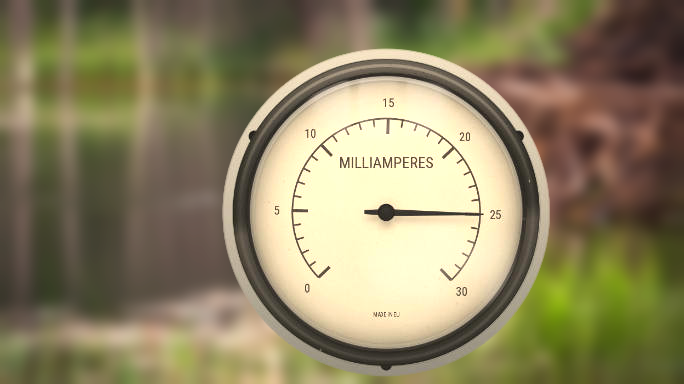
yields **25** mA
